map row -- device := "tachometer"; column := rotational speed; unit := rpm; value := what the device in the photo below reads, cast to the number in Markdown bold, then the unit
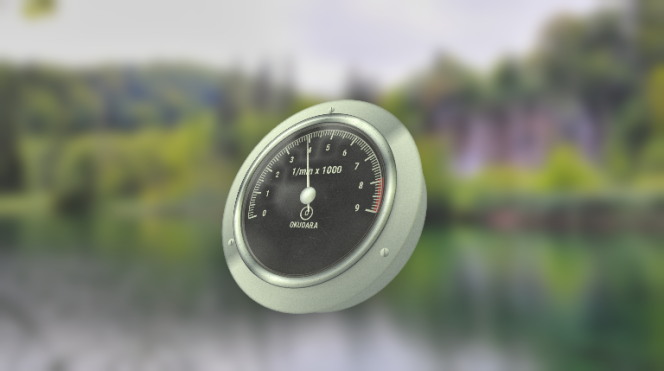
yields **4000** rpm
